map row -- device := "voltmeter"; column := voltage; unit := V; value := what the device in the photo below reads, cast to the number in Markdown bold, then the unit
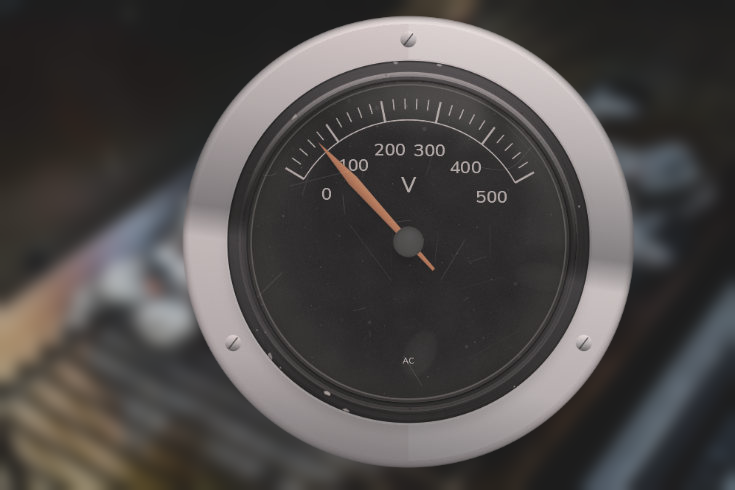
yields **70** V
